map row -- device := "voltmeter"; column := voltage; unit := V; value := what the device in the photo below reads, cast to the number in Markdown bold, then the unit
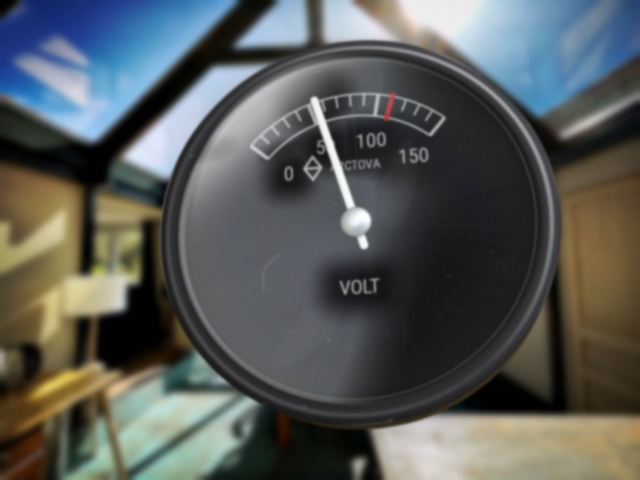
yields **55** V
